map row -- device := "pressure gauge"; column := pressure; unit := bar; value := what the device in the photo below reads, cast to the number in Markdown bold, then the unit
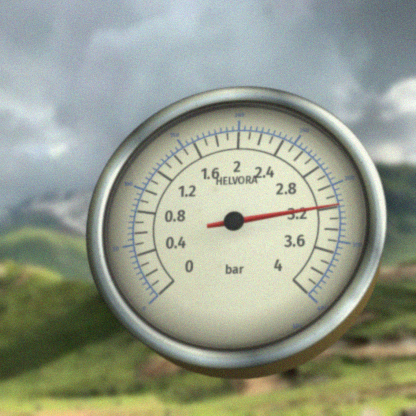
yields **3.2** bar
